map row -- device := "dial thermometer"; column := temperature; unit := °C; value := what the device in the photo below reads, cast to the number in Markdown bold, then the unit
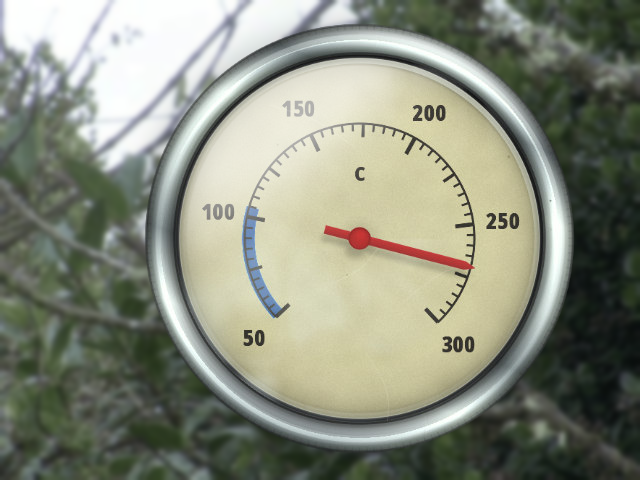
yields **270** °C
